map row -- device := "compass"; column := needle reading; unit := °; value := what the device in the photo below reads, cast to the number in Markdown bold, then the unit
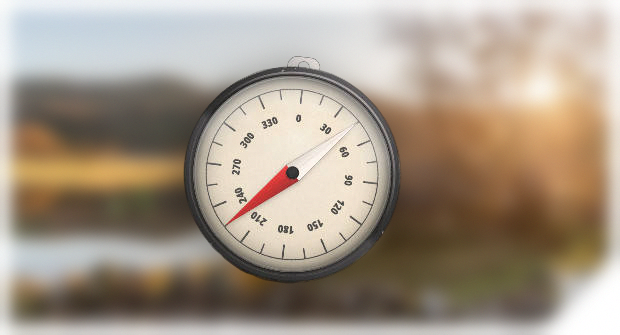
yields **225** °
